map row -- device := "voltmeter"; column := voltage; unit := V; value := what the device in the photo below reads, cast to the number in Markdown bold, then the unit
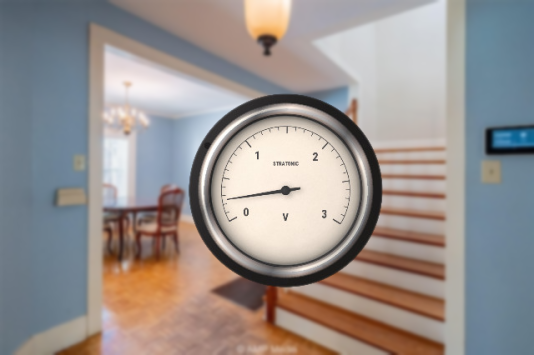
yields **0.25** V
